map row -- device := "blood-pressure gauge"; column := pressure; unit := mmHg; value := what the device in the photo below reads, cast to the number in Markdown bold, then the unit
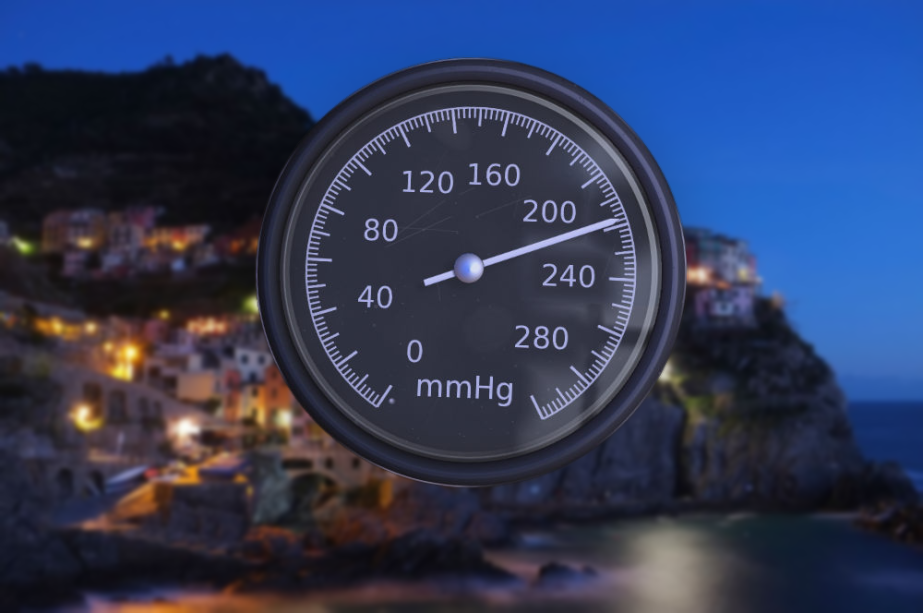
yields **218** mmHg
